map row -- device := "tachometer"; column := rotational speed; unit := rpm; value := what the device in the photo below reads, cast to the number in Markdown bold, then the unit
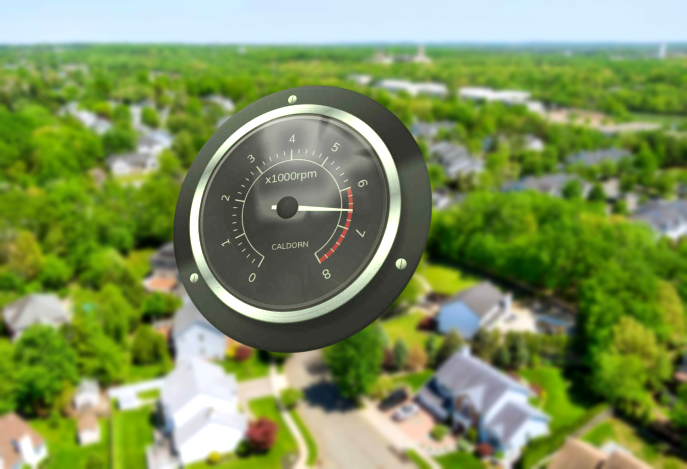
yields **6600** rpm
